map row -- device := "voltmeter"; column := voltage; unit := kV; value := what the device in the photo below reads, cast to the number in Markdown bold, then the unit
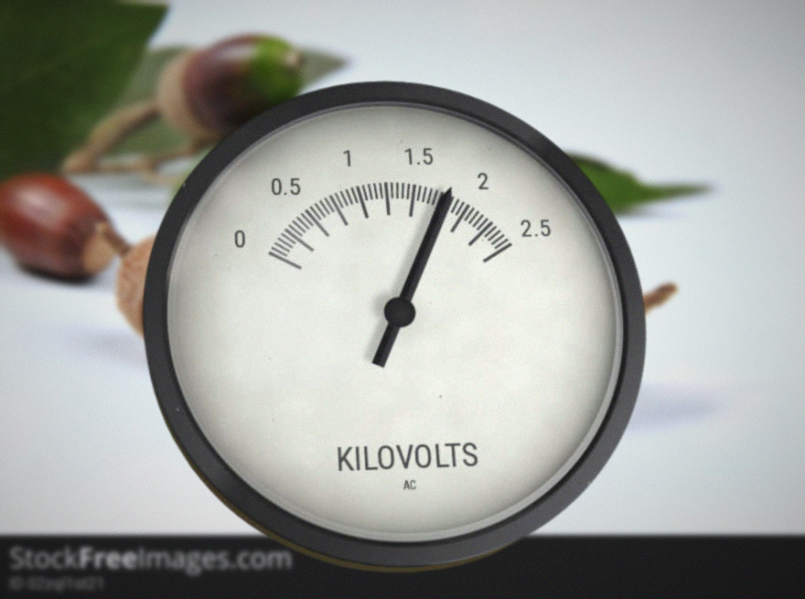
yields **1.8** kV
